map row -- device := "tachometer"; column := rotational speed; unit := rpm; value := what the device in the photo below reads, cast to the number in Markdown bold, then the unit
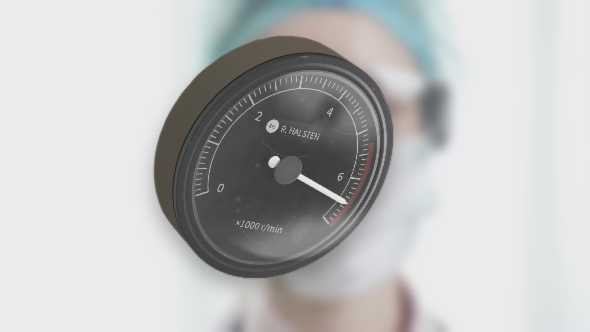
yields **6500** rpm
